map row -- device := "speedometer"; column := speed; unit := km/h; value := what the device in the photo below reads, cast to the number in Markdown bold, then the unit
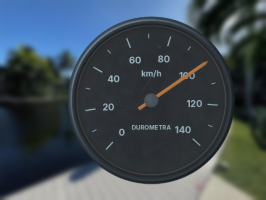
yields **100** km/h
